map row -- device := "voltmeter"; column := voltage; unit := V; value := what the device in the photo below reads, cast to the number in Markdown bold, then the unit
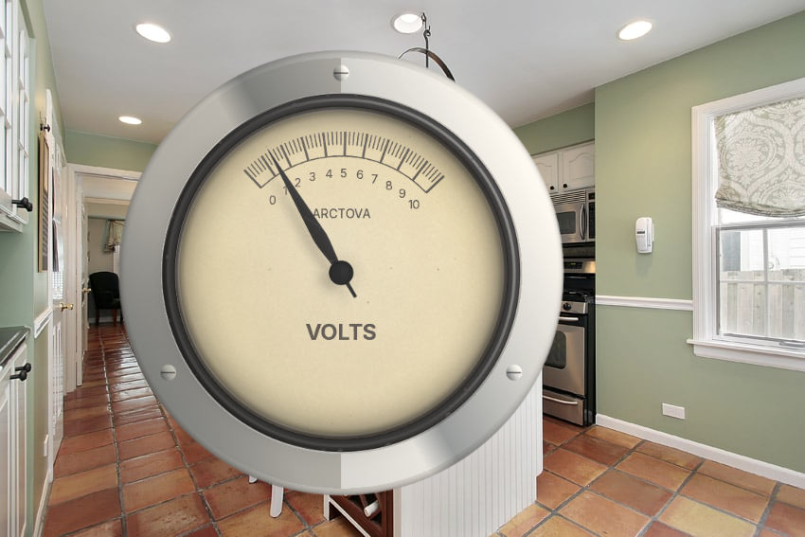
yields **1.4** V
